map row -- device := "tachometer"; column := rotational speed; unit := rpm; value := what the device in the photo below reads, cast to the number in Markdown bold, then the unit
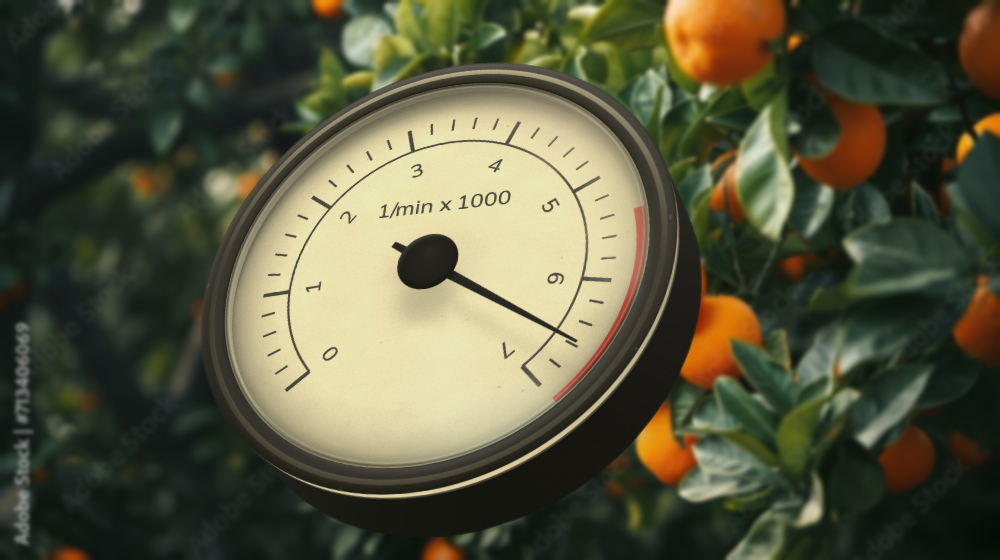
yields **6600** rpm
